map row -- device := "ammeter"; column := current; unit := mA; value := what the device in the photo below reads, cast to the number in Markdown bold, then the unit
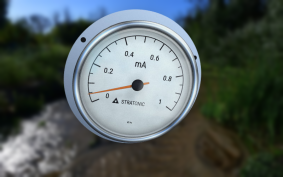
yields **0.05** mA
